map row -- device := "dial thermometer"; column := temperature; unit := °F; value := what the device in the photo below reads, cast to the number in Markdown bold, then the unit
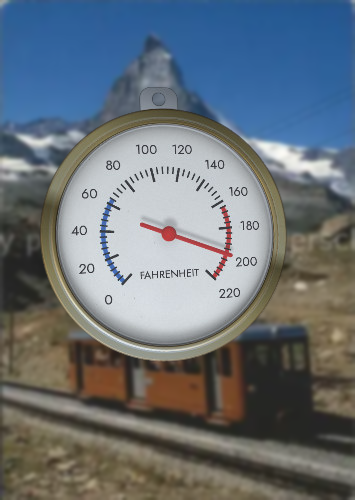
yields **200** °F
